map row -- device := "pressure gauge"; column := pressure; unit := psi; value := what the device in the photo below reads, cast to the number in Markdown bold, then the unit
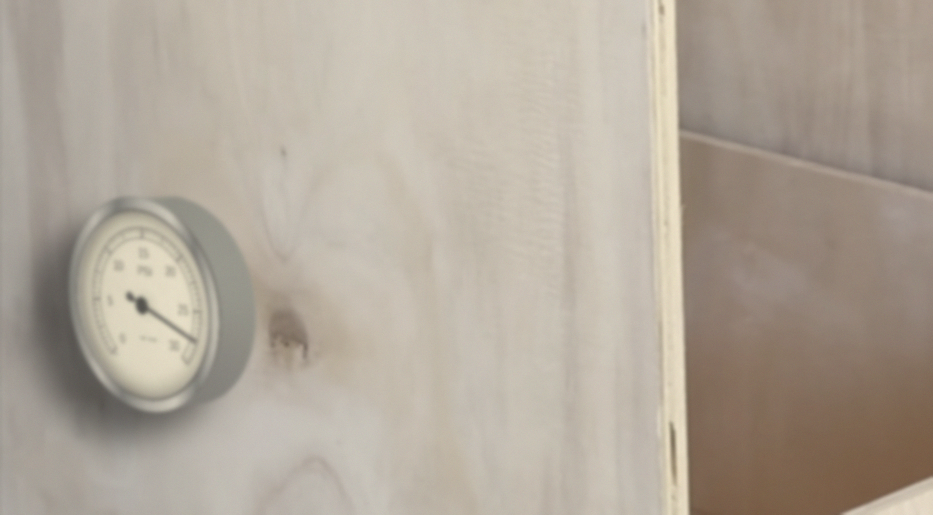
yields **27.5** psi
